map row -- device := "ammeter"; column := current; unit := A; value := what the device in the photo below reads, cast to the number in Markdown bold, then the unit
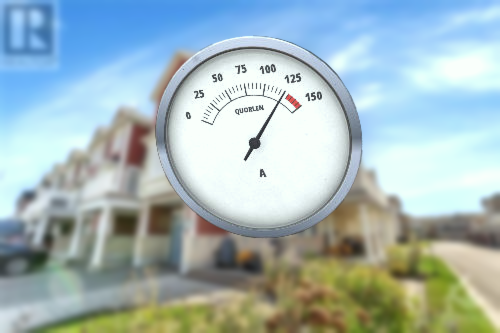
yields **125** A
